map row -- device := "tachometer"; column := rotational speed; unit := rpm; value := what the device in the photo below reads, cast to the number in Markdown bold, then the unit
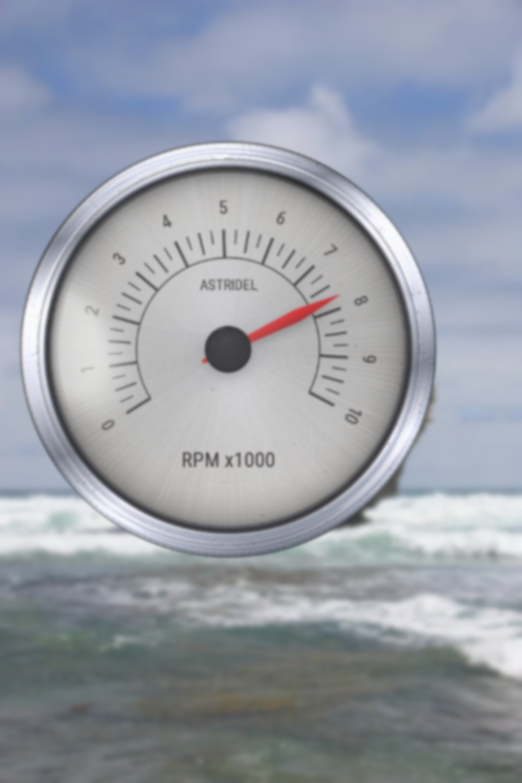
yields **7750** rpm
